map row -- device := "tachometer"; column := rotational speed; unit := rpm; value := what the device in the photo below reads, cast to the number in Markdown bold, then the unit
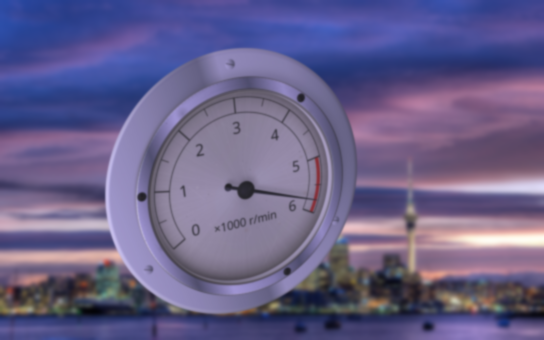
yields **5750** rpm
